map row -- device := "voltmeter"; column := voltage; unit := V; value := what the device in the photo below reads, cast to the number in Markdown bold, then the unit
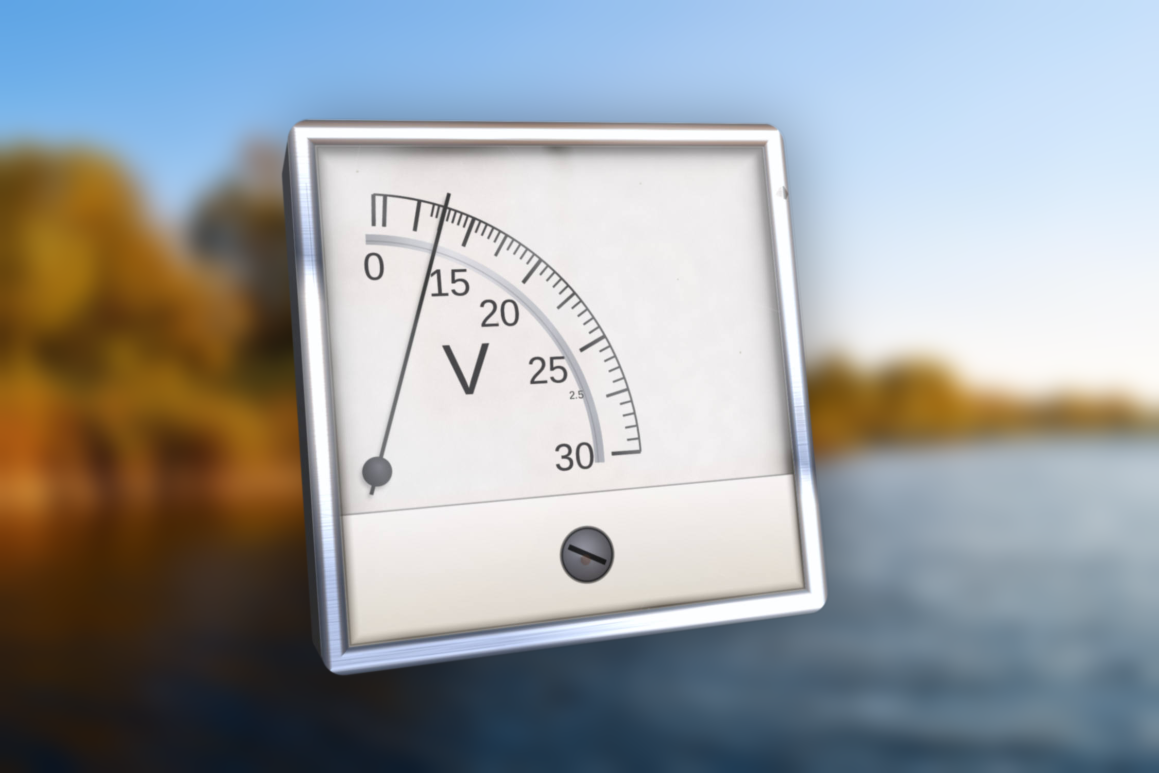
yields **12.5** V
